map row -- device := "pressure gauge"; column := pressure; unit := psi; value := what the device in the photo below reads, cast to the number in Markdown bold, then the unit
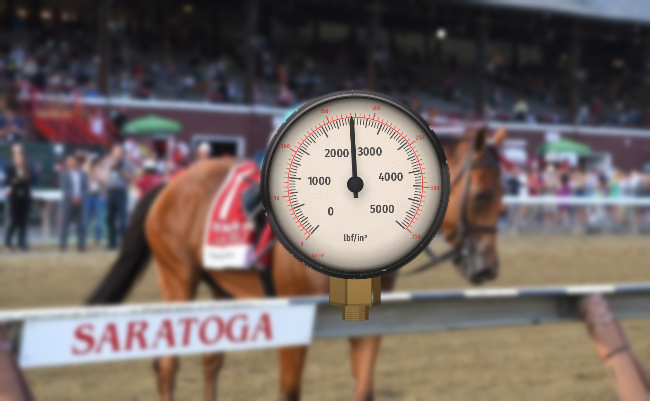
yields **2500** psi
